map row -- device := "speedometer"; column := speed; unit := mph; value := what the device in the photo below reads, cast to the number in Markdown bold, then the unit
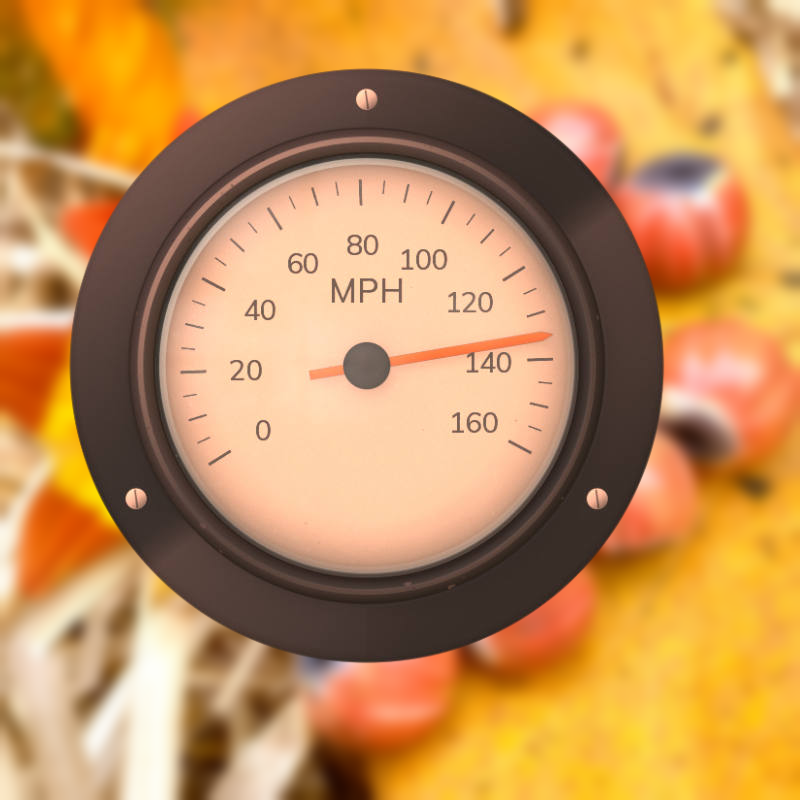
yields **135** mph
